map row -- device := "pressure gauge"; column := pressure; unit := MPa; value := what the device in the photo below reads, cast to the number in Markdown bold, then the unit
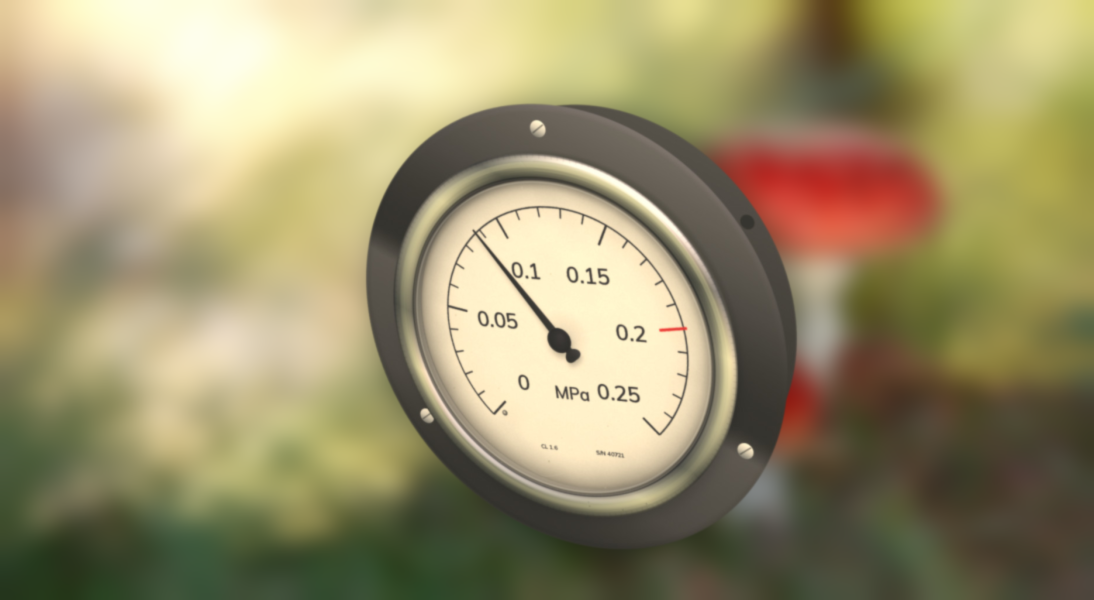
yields **0.09** MPa
